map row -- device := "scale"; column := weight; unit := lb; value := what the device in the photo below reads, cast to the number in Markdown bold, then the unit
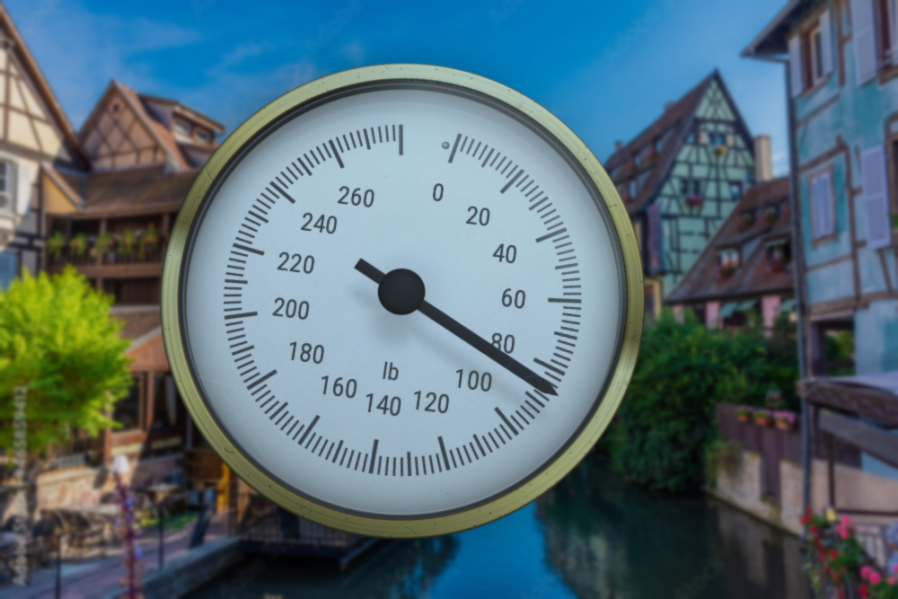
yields **86** lb
